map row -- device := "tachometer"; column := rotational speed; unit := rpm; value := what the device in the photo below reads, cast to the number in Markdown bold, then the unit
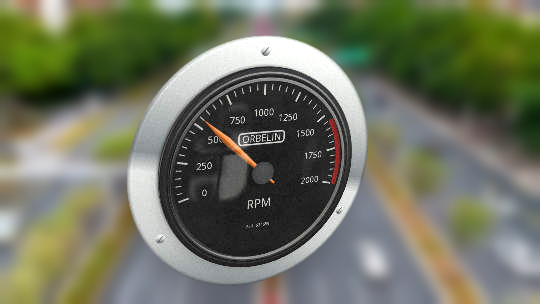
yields **550** rpm
